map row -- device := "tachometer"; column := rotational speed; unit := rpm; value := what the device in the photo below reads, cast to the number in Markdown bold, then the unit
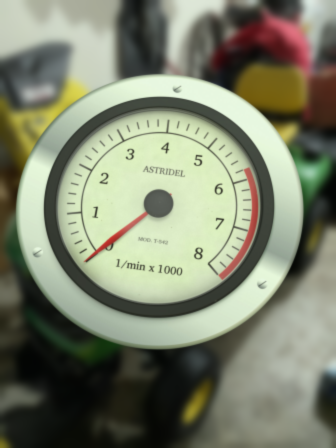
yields **0** rpm
